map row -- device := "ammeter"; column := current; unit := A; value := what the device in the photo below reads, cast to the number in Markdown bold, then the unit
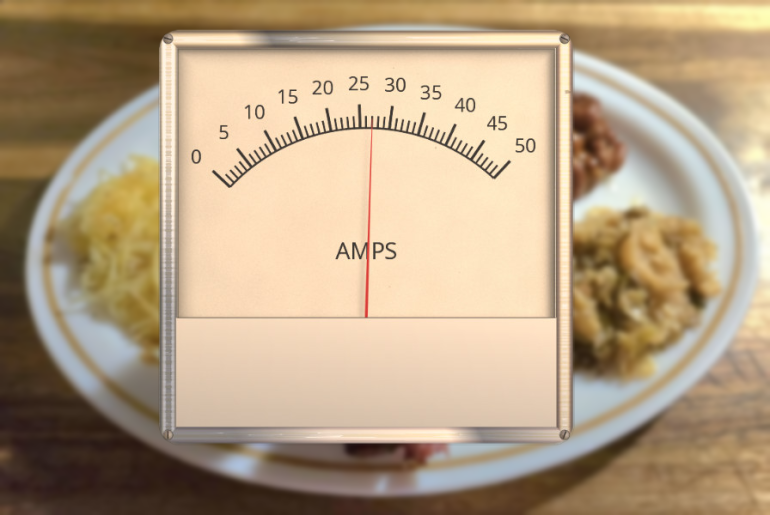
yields **27** A
